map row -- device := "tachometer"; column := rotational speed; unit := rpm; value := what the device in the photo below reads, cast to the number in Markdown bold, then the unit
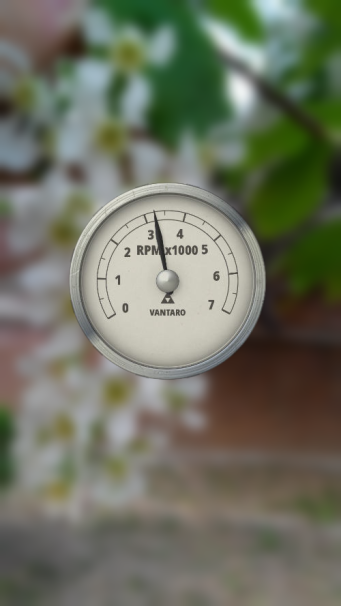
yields **3250** rpm
